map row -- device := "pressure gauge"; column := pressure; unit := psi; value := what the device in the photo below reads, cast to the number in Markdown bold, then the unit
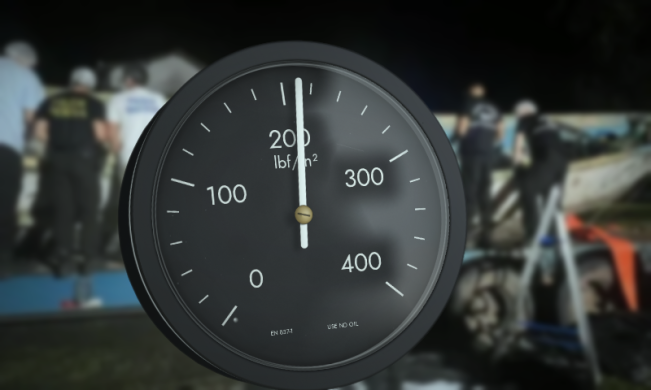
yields **210** psi
